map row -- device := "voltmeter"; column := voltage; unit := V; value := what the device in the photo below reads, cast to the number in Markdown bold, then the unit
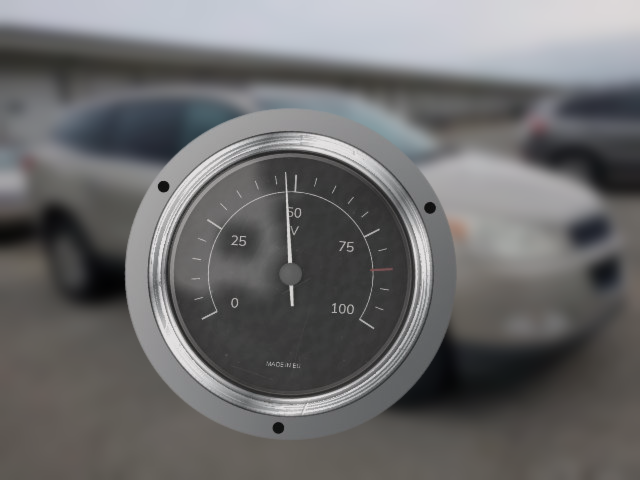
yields **47.5** V
